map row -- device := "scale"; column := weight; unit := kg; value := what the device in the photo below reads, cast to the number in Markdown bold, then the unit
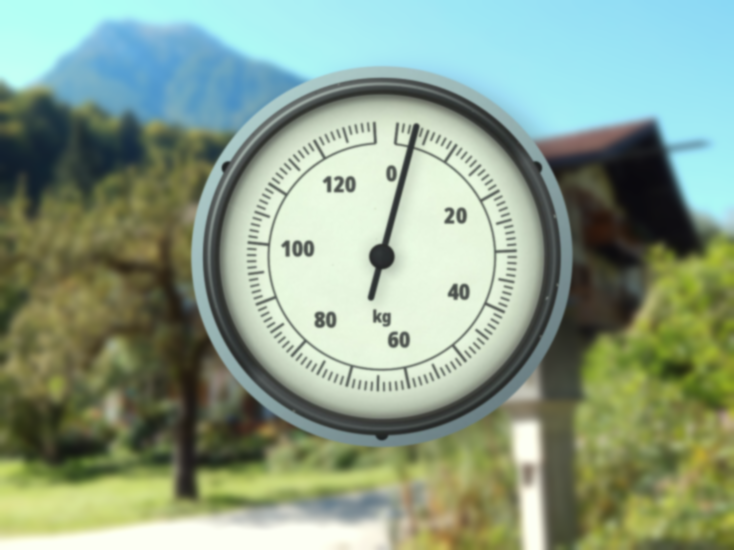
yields **3** kg
